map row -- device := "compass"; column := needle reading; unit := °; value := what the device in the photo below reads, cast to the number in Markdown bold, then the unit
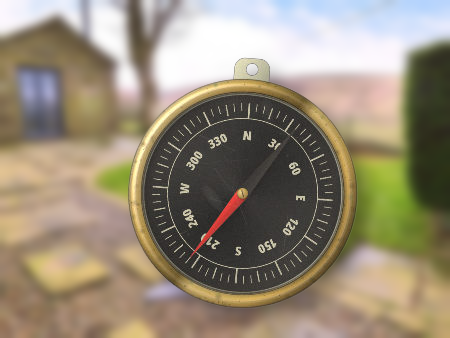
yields **215** °
